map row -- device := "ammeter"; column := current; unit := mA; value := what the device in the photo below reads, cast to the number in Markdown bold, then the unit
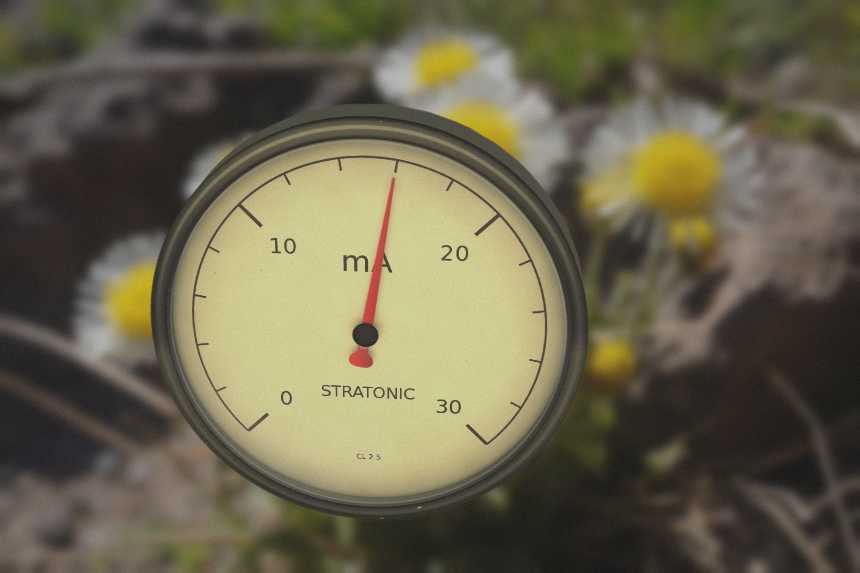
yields **16** mA
